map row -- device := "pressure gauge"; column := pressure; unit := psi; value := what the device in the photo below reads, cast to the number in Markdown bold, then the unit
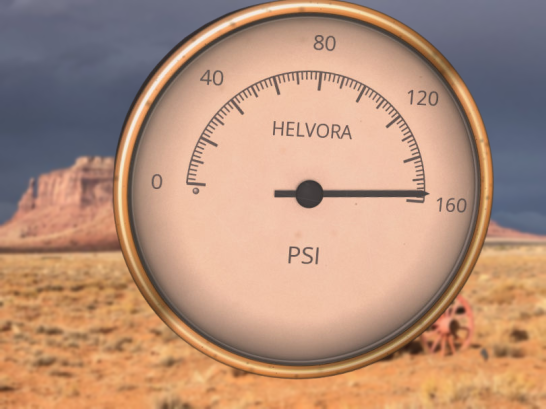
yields **156** psi
